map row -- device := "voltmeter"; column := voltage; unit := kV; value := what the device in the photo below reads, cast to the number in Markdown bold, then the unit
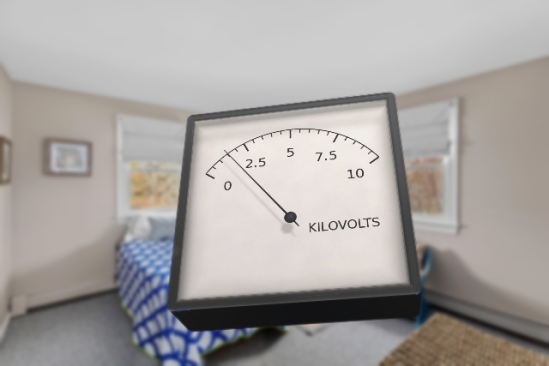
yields **1.5** kV
